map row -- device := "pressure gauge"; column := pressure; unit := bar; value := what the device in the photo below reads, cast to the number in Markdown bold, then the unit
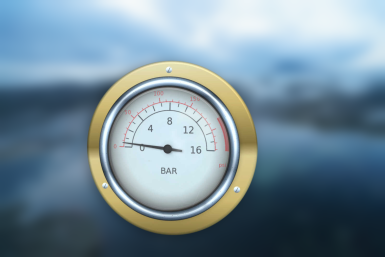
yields **0.5** bar
